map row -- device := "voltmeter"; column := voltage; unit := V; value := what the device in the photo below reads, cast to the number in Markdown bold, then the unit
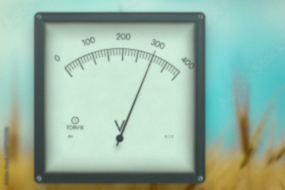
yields **300** V
